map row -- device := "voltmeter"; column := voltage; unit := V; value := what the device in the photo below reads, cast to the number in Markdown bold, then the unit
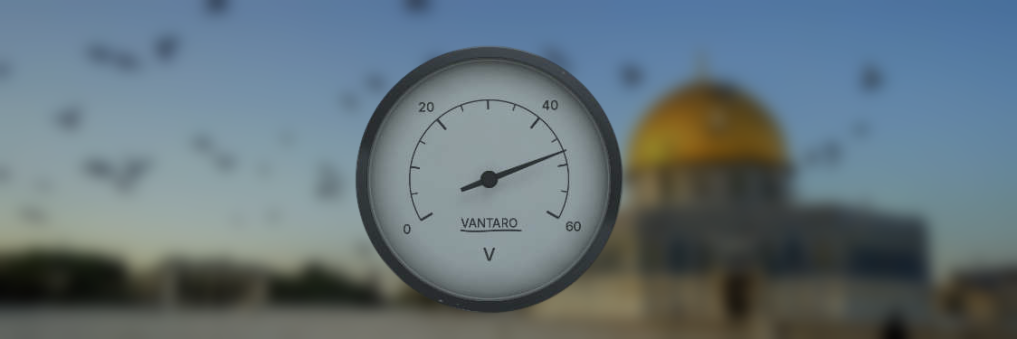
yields **47.5** V
